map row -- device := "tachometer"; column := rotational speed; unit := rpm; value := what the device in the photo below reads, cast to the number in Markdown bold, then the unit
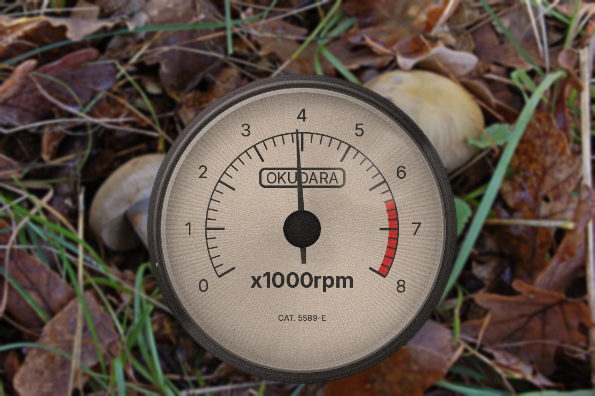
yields **3900** rpm
